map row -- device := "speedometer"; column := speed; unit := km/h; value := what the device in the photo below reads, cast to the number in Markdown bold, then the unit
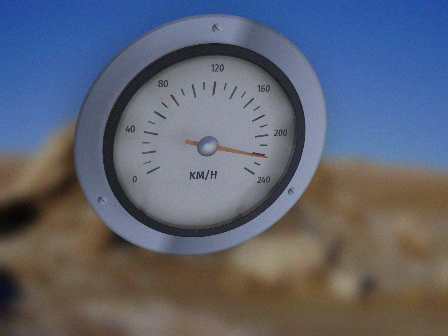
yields **220** km/h
